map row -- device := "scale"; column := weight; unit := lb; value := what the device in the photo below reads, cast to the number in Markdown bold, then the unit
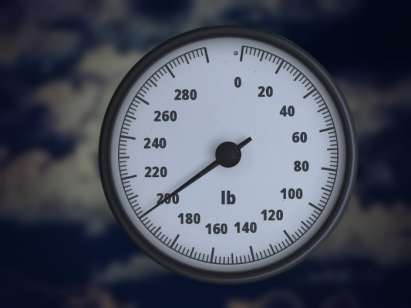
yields **200** lb
